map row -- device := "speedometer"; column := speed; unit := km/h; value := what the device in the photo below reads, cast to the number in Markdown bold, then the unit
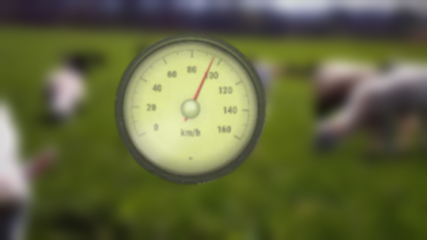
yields **95** km/h
